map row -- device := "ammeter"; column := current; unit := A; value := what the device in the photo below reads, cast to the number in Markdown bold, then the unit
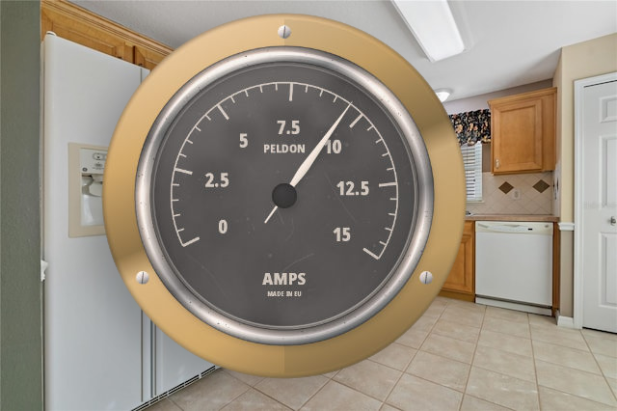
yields **9.5** A
